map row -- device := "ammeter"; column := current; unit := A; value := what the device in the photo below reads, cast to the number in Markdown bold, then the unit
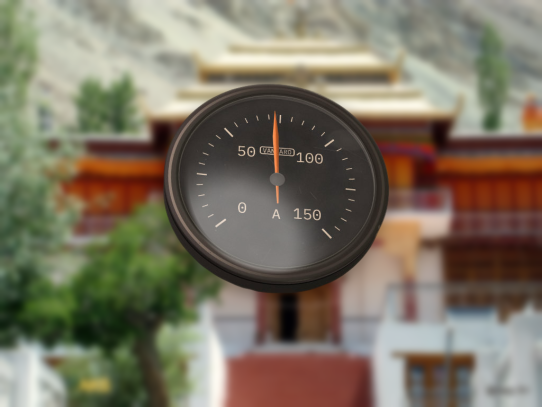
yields **72.5** A
